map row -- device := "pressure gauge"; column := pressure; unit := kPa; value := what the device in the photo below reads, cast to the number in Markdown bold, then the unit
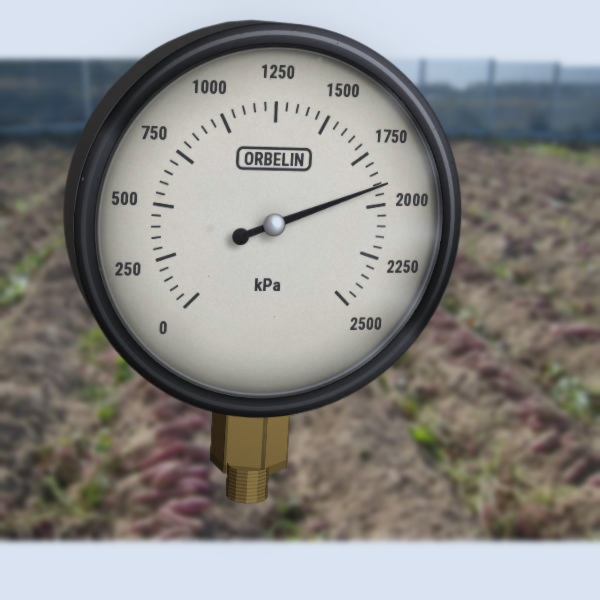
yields **1900** kPa
